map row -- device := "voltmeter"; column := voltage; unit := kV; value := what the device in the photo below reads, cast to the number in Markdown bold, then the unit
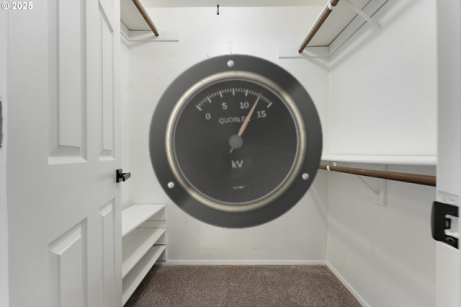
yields **12.5** kV
